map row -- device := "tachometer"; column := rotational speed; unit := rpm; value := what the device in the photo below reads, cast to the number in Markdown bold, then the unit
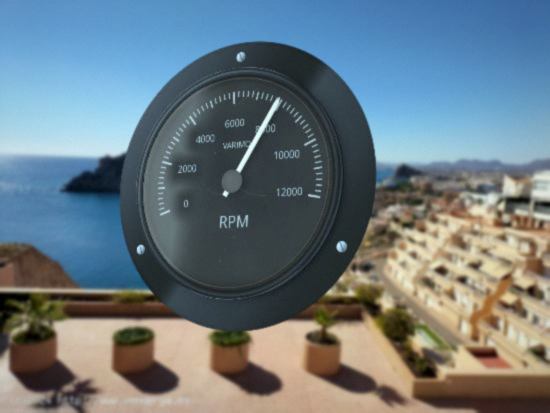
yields **8000** rpm
